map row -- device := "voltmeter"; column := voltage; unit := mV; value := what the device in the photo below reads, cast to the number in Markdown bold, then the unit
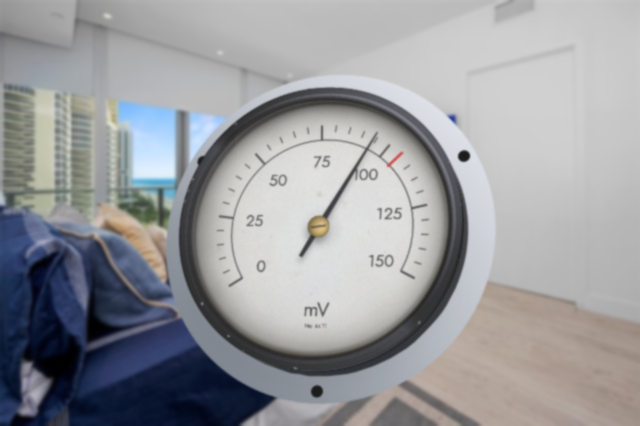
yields **95** mV
